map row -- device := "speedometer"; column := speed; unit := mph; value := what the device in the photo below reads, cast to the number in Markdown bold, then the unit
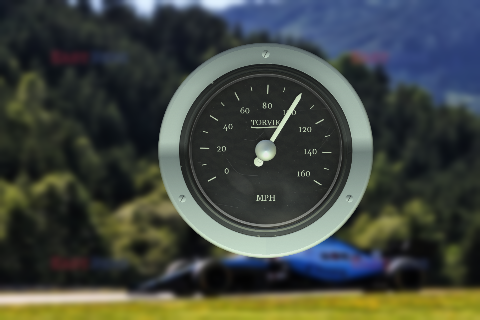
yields **100** mph
